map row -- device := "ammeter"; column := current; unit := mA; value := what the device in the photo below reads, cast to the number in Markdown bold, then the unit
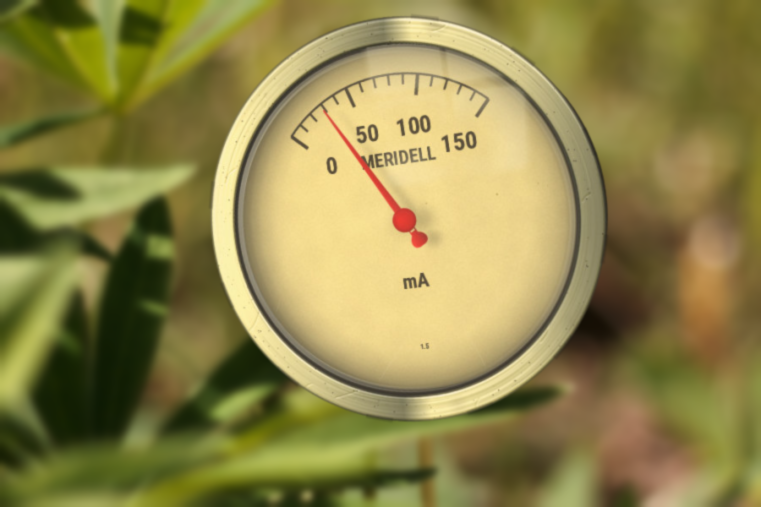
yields **30** mA
